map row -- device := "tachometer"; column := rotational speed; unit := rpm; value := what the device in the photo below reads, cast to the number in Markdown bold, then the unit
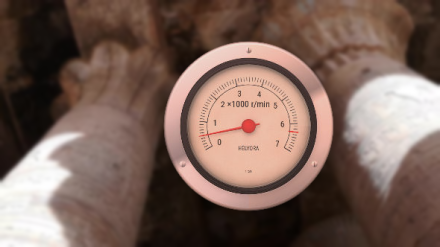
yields **500** rpm
